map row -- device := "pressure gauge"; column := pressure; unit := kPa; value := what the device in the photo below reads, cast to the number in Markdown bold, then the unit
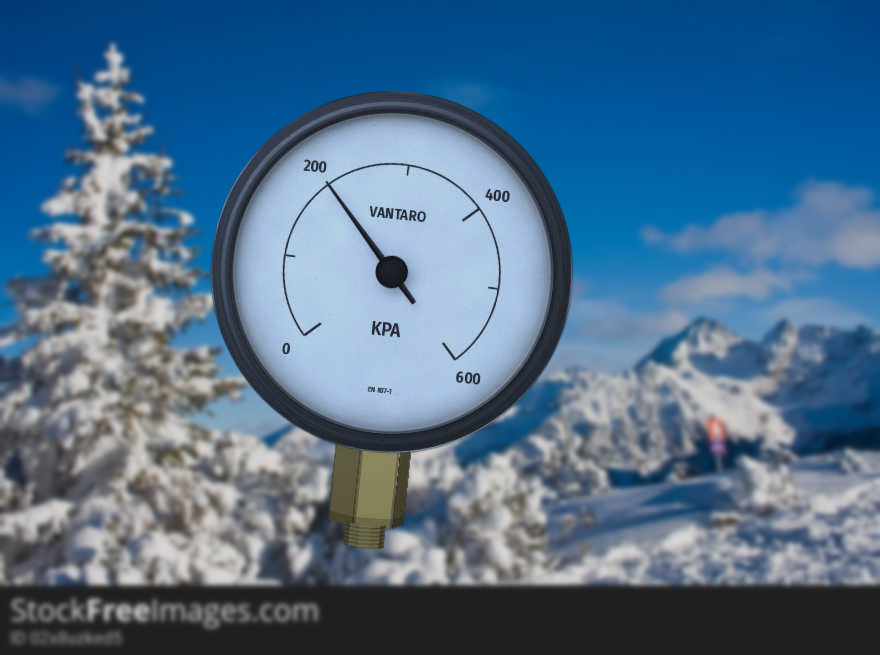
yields **200** kPa
